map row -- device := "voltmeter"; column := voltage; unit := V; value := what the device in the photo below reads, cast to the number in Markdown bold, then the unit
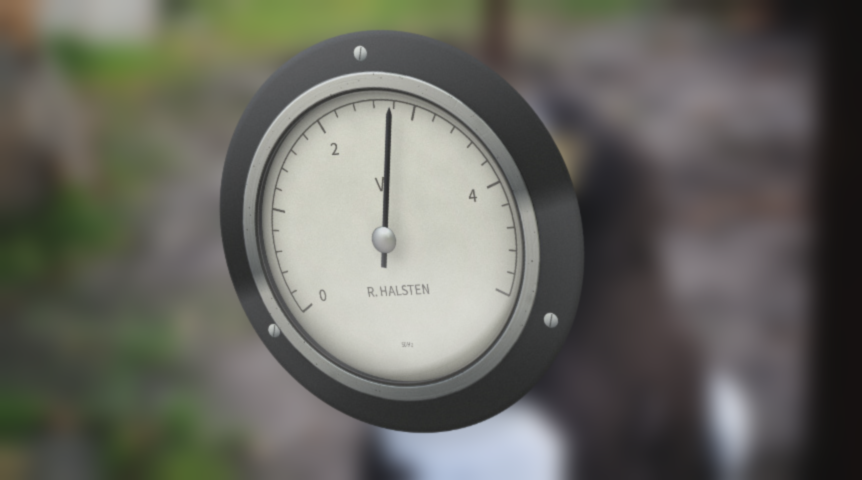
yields **2.8** V
